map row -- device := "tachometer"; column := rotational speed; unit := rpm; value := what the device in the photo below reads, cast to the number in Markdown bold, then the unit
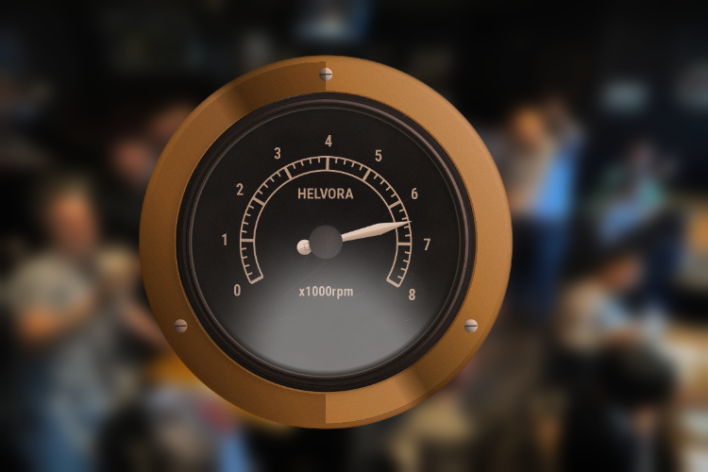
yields **6500** rpm
